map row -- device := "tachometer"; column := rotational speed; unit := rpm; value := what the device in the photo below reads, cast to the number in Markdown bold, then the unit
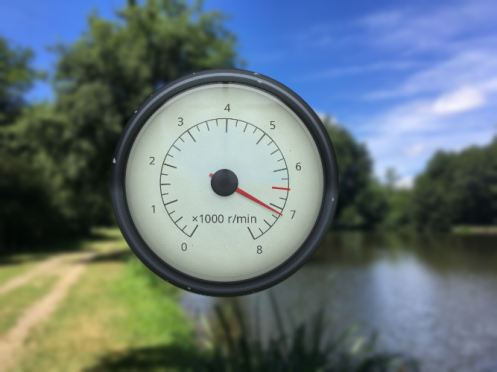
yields **7125** rpm
